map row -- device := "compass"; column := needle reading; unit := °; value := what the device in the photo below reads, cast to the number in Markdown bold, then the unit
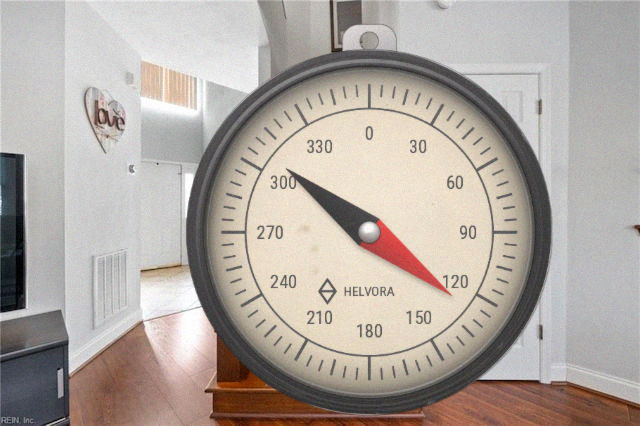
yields **127.5** °
